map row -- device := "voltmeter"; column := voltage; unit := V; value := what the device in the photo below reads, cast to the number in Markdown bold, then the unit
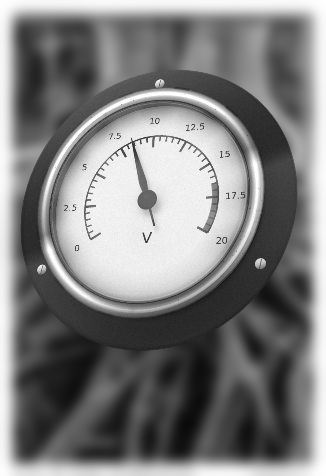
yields **8.5** V
